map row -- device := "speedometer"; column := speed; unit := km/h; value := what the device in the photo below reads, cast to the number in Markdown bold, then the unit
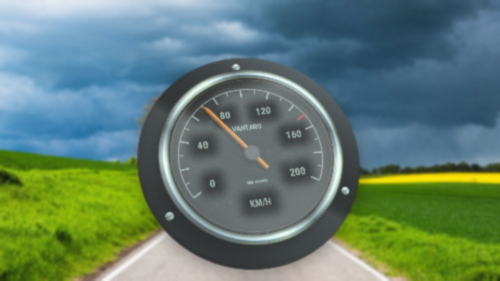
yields **70** km/h
